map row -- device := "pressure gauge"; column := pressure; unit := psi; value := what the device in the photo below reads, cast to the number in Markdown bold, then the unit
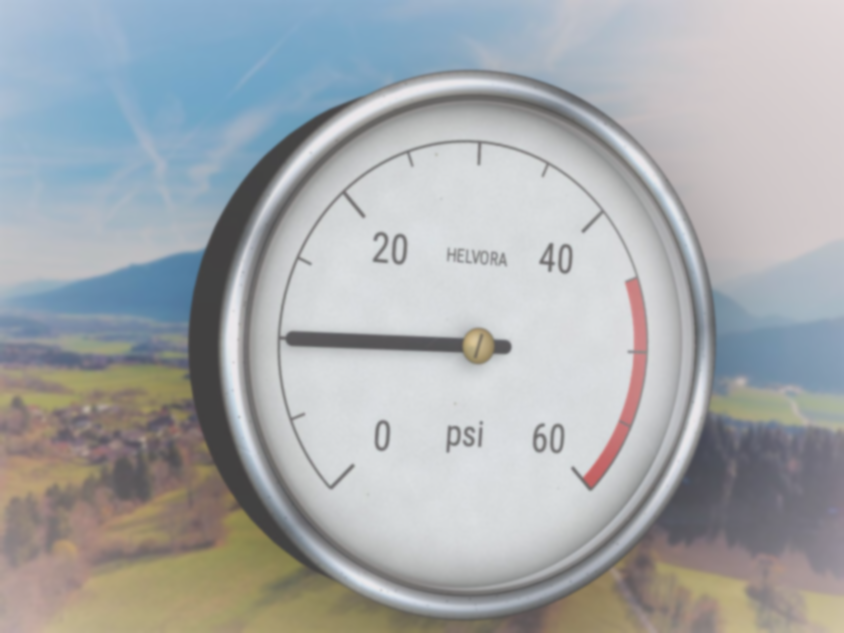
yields **10** psi
